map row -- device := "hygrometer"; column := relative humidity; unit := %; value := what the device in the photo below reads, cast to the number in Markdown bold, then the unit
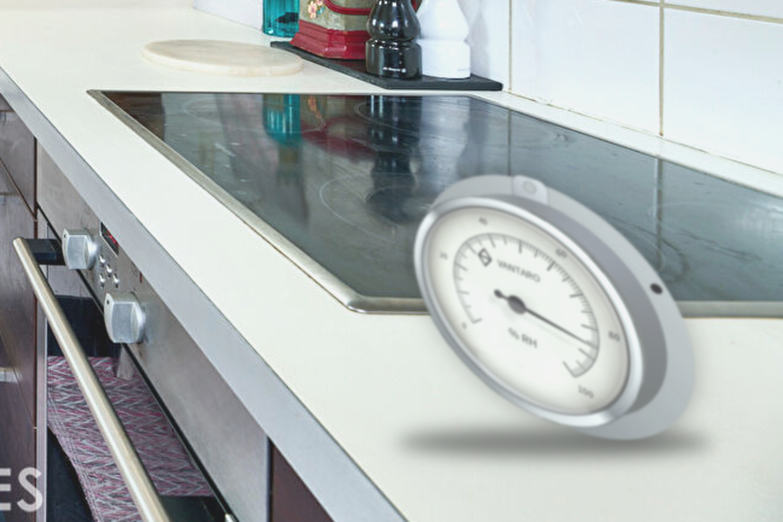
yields **85** %
